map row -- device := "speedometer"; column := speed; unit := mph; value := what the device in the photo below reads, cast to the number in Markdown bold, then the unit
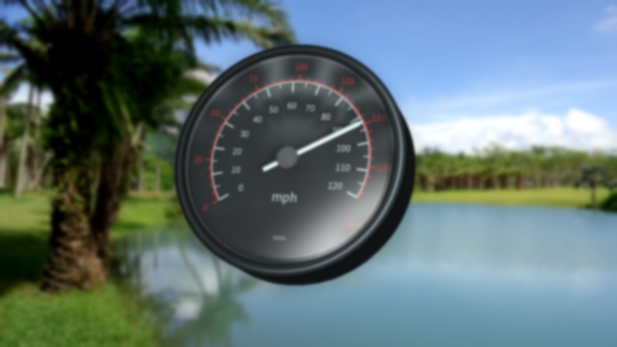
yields **92.5** mph
